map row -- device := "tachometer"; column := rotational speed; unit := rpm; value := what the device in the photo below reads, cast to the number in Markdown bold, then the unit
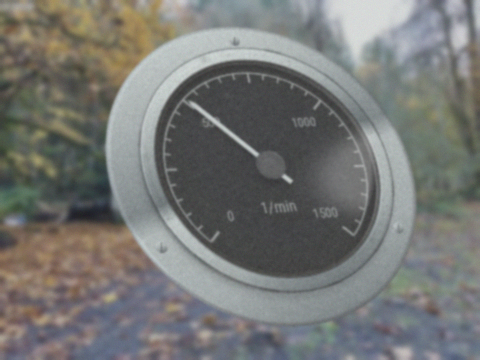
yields **500** rpm
